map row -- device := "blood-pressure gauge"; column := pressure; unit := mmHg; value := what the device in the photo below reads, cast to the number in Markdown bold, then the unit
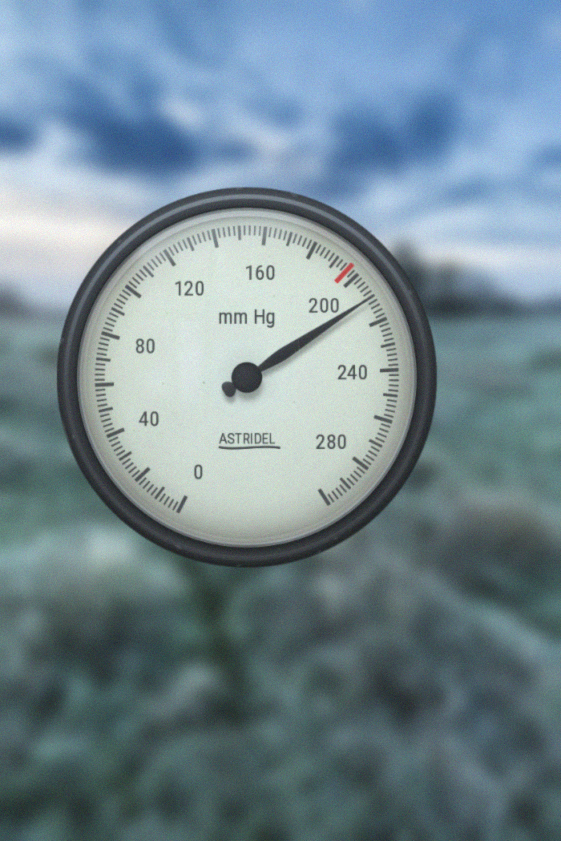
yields **210** mmHg
